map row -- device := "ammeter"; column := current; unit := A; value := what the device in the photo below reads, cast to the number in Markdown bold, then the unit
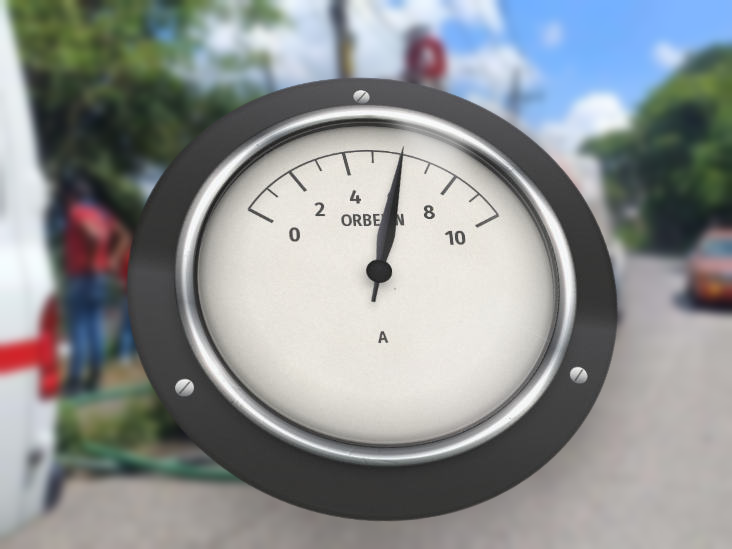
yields **6** A
